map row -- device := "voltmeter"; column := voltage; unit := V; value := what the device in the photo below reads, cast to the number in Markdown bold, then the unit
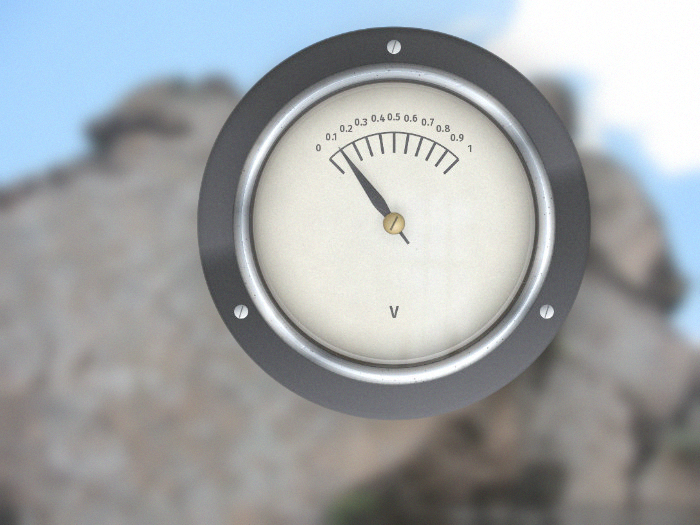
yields **0.1** V
